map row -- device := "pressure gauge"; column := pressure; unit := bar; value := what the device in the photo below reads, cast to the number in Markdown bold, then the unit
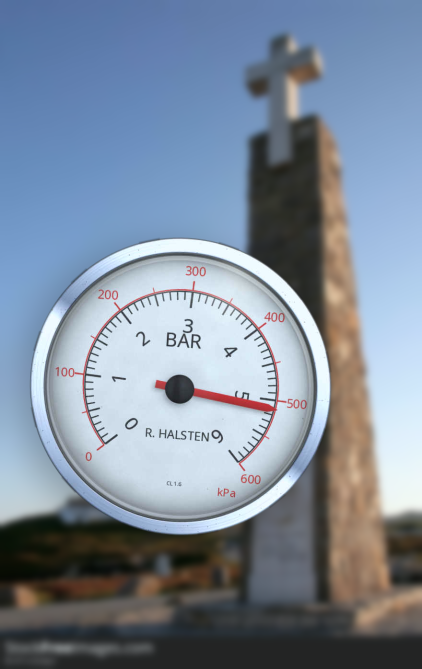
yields **5.1** bar
